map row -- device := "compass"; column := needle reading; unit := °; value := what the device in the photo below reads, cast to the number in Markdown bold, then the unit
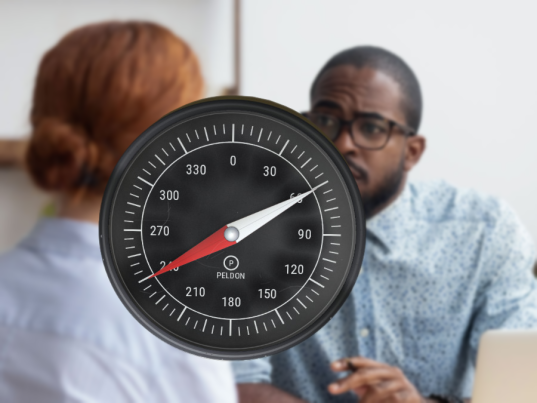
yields **240** °
